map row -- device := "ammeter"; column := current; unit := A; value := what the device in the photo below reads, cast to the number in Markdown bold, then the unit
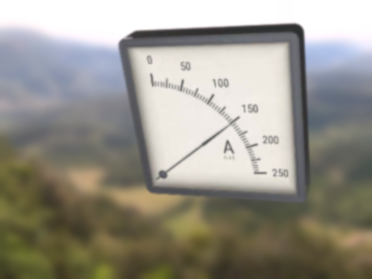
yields **150** A
